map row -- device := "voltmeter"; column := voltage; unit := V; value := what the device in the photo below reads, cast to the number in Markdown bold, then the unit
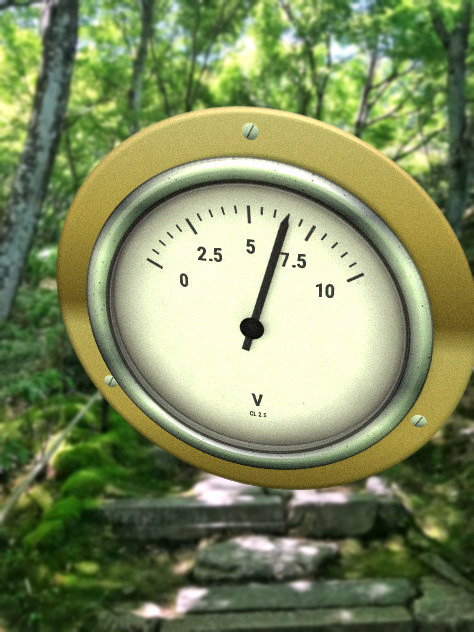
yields **6.5** V
